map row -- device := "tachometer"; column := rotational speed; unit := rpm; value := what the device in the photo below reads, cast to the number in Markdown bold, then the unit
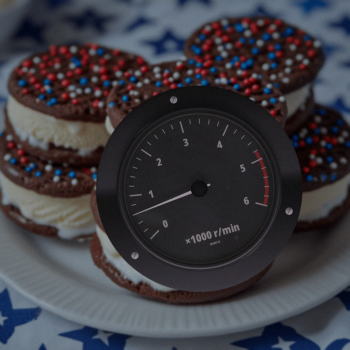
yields **600** rpm
